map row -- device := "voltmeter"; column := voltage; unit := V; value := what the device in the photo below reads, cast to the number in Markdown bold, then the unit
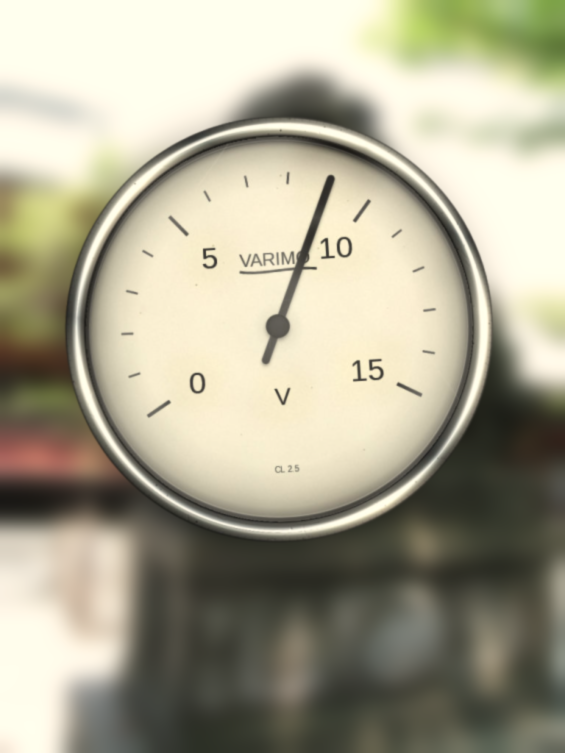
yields **9** V
